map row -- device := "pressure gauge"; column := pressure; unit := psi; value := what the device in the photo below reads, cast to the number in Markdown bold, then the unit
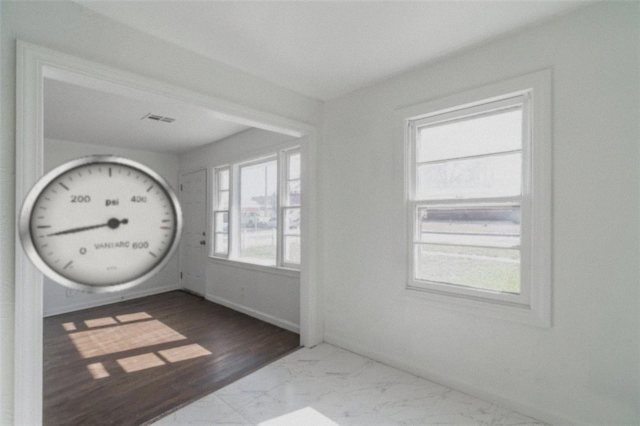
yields **80** psi
